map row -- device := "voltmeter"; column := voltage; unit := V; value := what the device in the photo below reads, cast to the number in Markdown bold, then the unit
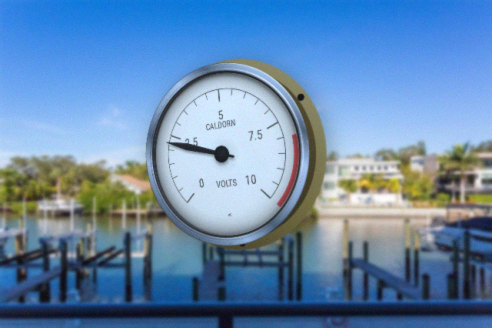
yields **2.25** V
